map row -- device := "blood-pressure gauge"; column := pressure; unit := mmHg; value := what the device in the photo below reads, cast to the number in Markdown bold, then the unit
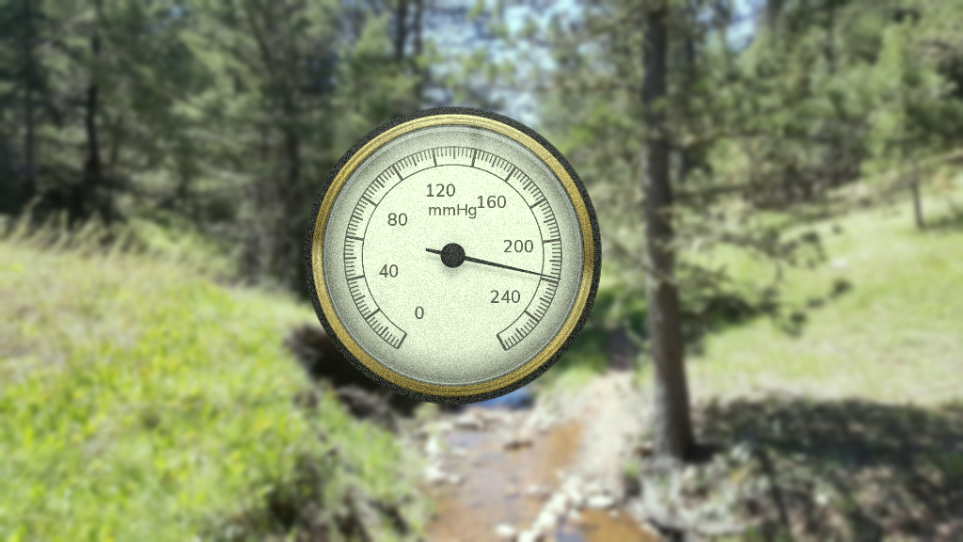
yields **218** mmHg
